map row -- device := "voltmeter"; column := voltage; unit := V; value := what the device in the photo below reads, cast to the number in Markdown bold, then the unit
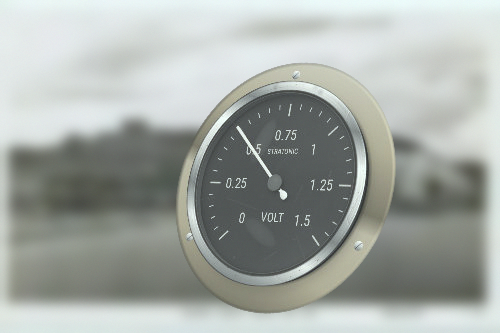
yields **0.5** V
